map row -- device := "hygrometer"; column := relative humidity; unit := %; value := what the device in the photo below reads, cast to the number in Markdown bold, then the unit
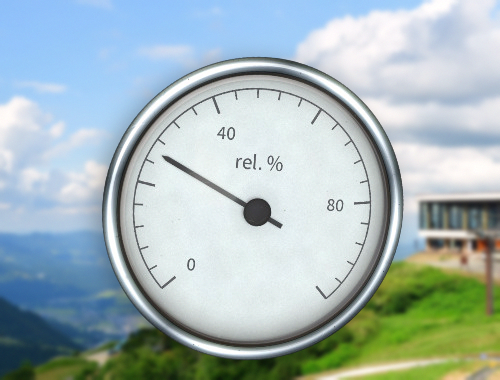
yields **26** %
